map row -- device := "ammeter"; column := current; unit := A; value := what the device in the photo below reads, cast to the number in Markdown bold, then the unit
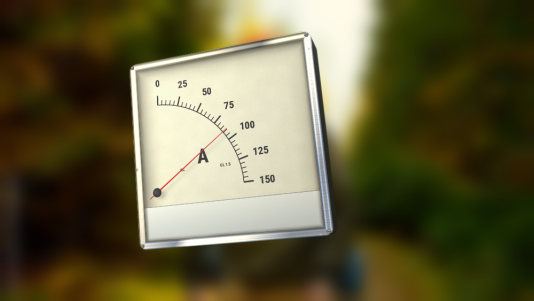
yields **90** A
